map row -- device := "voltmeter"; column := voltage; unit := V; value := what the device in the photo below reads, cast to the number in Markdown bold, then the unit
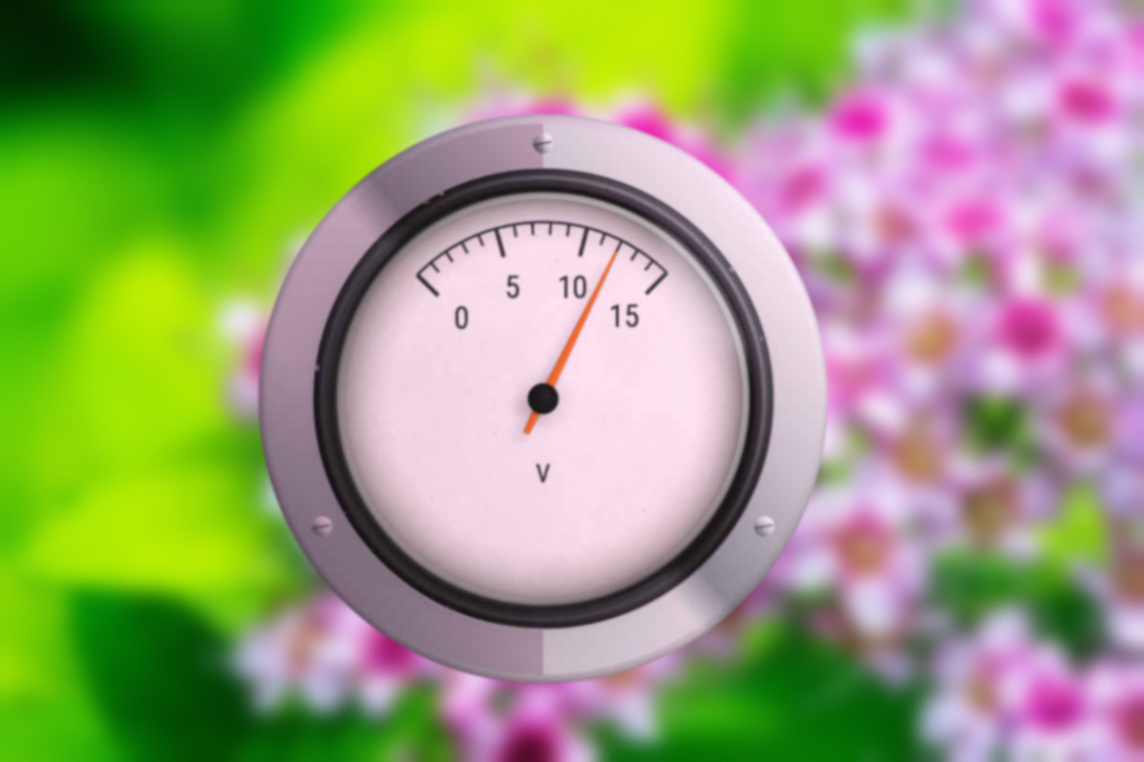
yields **12** V
